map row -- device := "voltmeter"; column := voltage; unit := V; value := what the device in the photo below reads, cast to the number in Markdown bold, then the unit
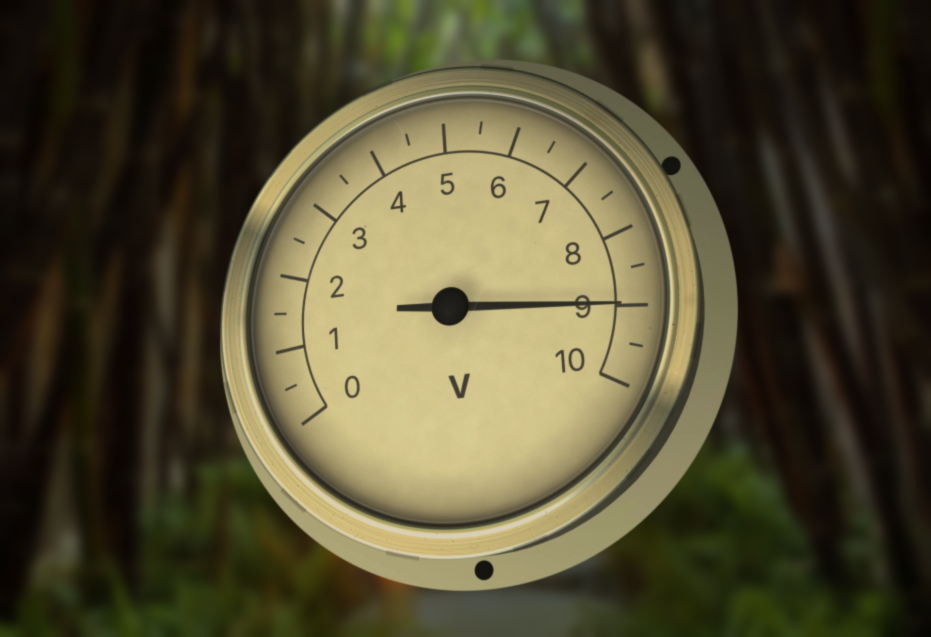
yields **9** V
